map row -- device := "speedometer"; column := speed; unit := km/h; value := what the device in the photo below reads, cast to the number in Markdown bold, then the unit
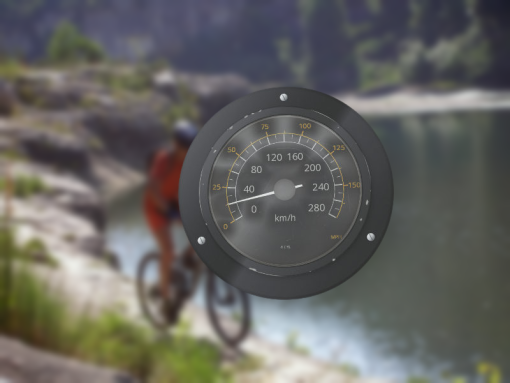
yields **20** km/h
